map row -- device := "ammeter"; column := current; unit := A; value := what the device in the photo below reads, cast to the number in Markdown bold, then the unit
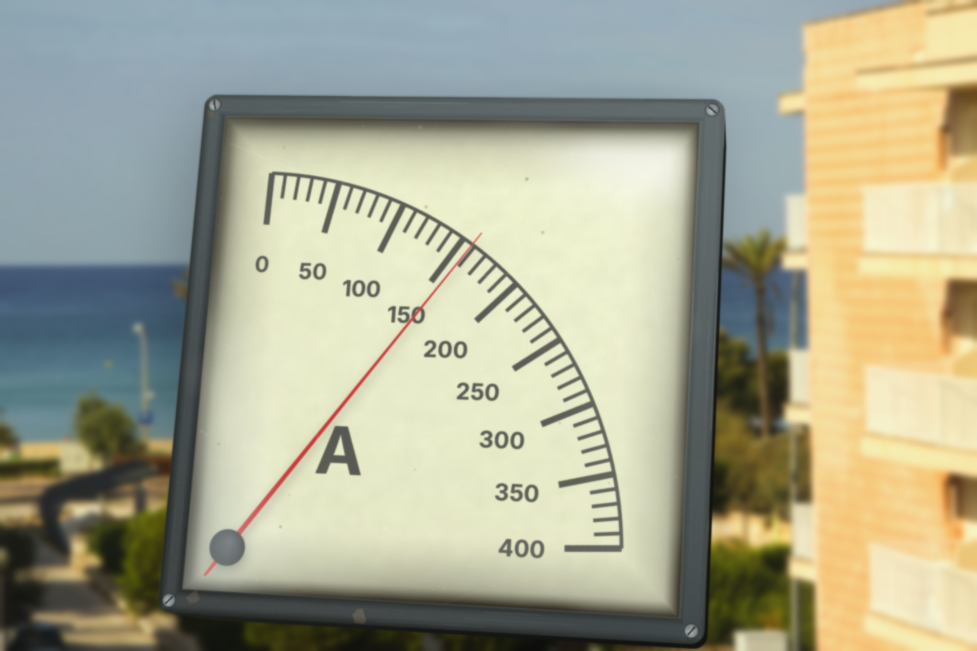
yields **160** A
